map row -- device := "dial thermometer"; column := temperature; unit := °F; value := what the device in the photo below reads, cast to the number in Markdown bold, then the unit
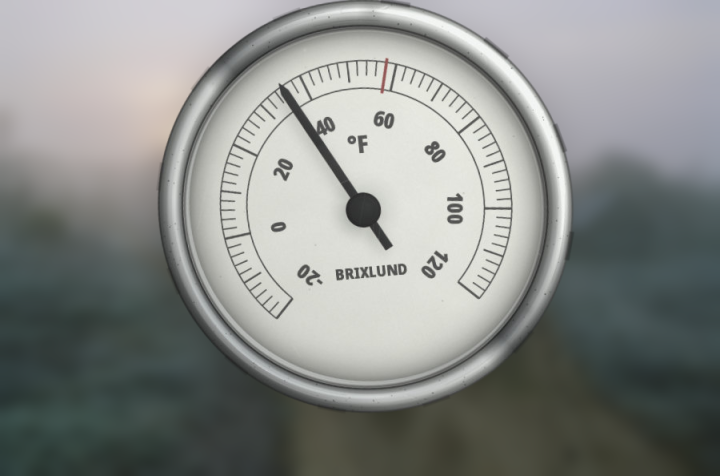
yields **36** °F
